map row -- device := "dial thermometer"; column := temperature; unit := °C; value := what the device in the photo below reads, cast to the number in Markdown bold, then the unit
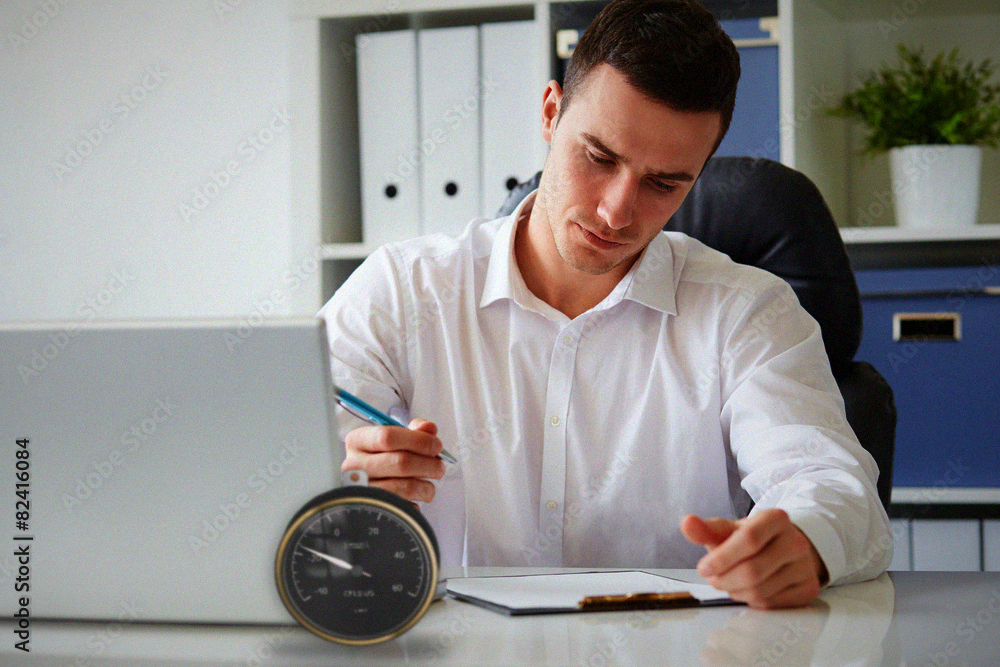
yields **-16** °C
